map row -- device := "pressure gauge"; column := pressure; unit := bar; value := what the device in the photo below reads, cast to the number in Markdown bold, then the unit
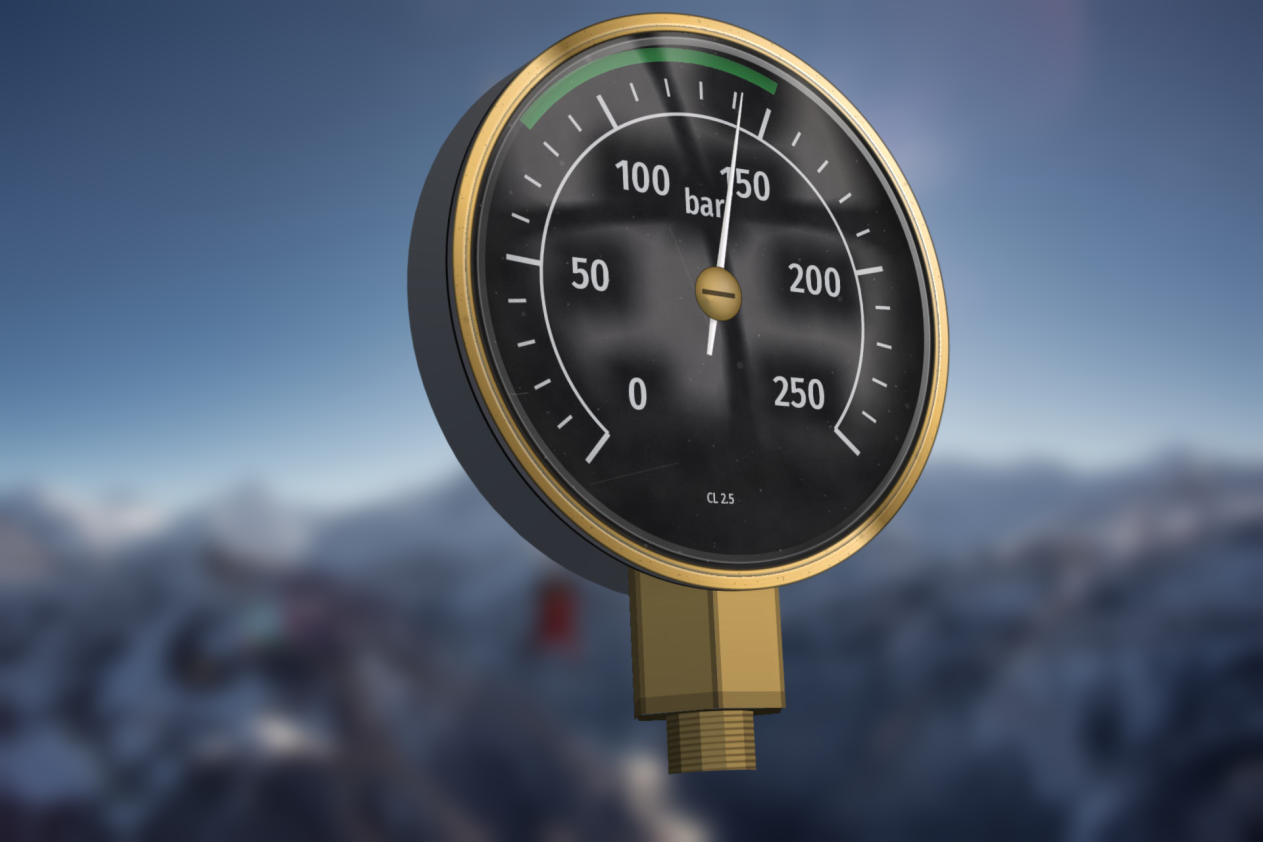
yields **140** bar
